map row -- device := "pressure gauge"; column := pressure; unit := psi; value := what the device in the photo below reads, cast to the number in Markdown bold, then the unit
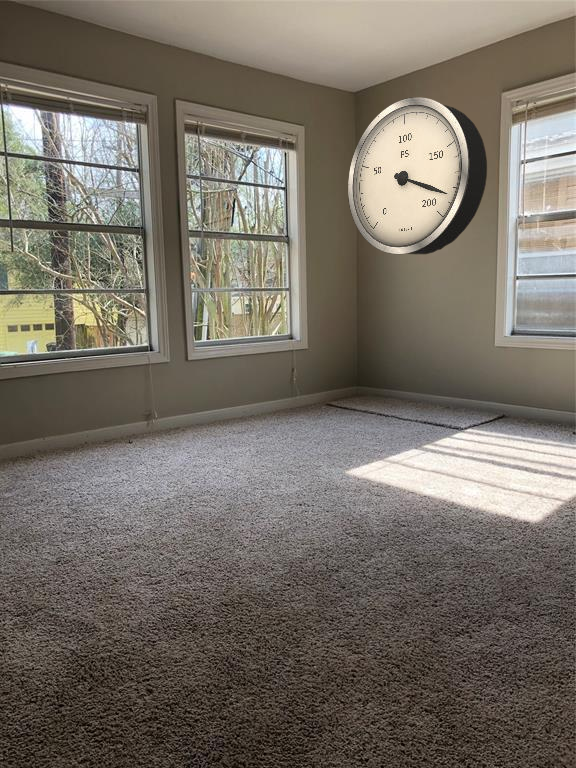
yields **185** psi
